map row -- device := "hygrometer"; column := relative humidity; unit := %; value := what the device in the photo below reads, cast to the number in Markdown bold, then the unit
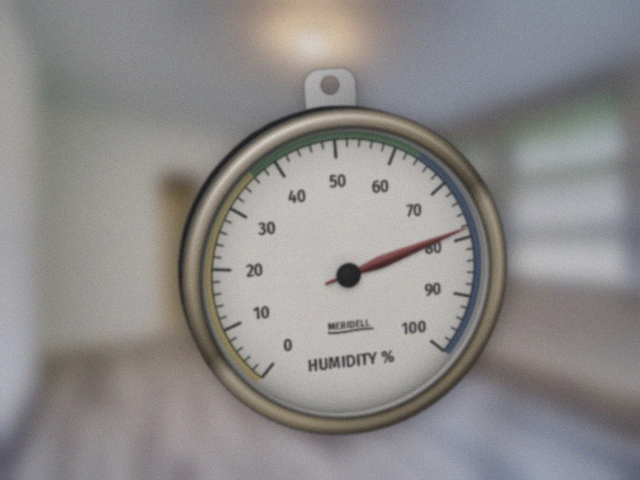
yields **78** %
